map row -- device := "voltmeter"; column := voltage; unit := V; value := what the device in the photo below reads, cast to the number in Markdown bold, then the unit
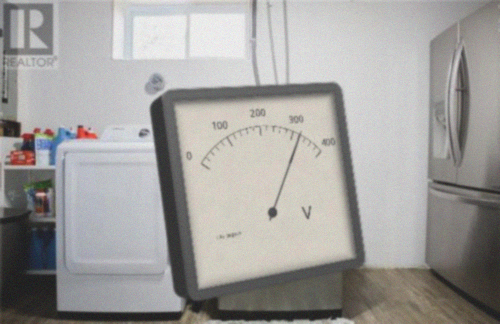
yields **320** V
